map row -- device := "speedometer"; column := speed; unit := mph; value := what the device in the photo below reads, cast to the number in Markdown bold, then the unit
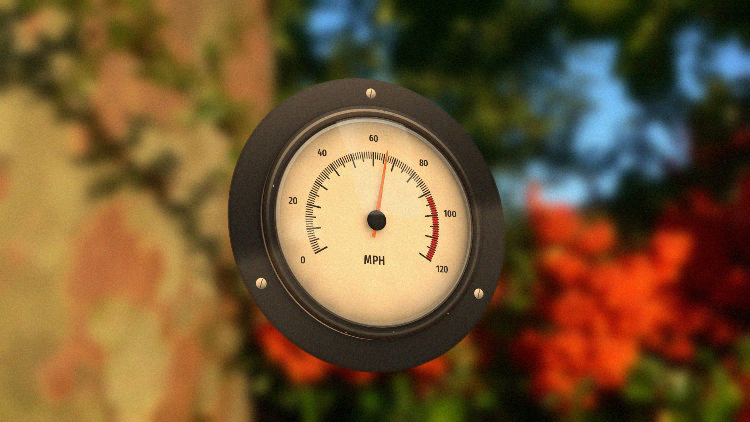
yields **65** mph
